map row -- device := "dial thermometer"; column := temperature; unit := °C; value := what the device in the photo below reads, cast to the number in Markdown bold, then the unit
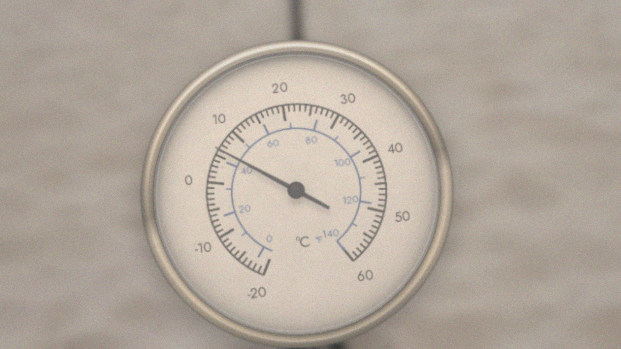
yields **6** °C
